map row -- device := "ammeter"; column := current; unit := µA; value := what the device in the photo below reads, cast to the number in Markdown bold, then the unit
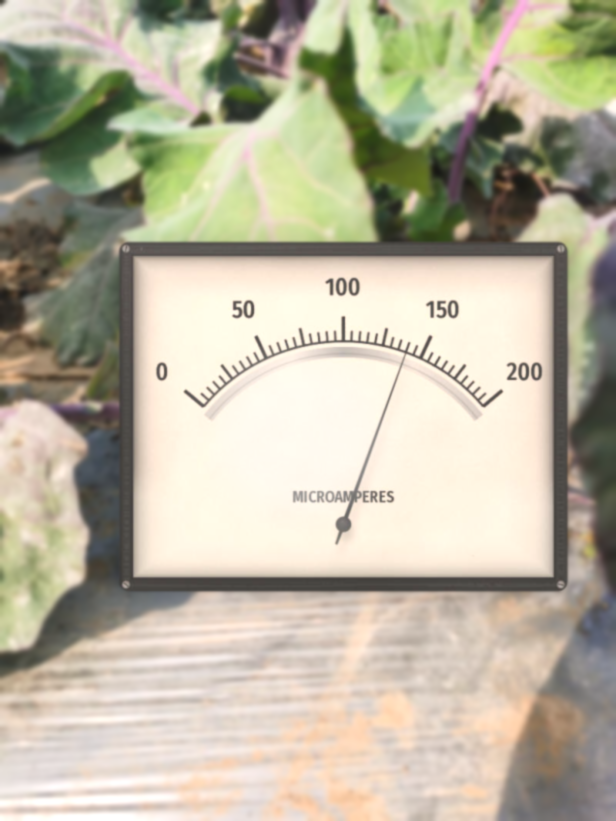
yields **140** µA
